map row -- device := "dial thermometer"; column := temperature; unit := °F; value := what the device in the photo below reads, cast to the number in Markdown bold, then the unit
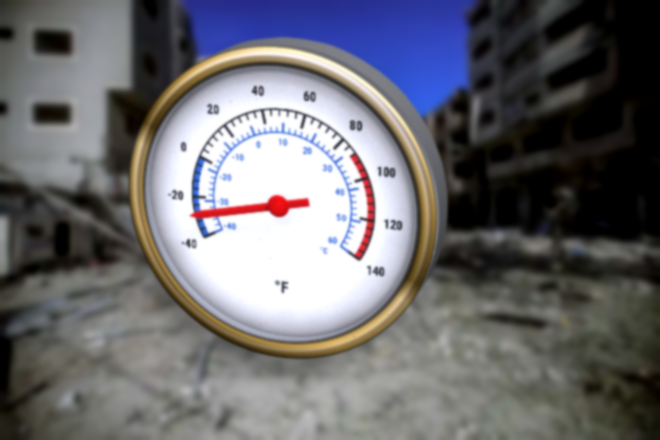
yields **-28** °F
